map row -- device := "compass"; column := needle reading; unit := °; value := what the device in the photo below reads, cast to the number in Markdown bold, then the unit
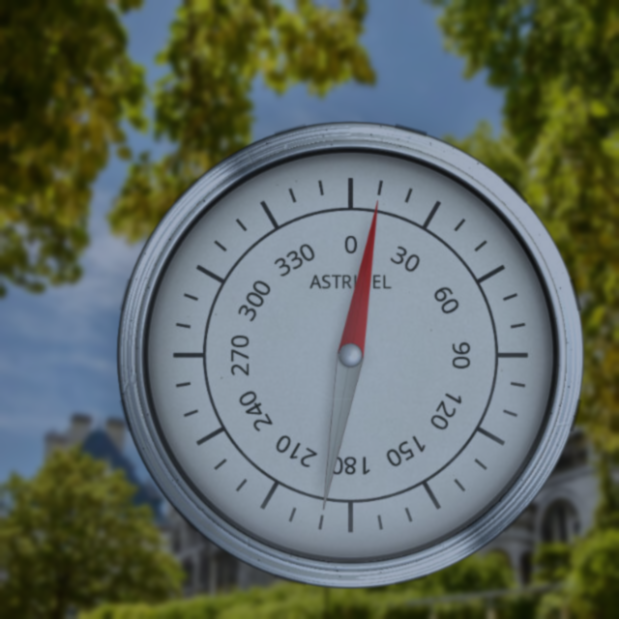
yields **10** °
